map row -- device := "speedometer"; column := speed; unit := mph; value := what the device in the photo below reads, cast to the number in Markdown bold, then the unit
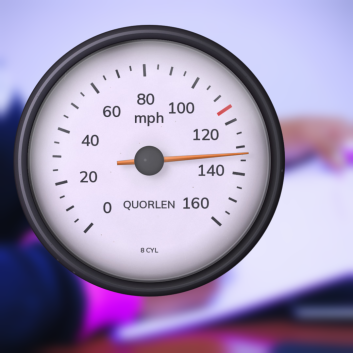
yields **132.5** mph
